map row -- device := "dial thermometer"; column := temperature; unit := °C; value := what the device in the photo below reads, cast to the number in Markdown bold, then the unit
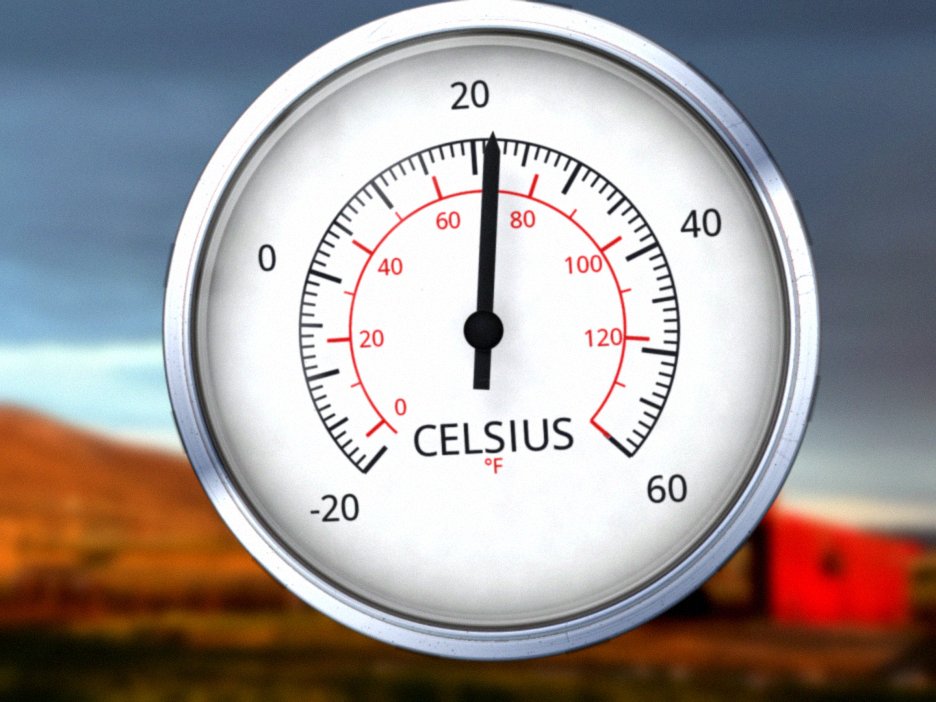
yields **22** °C
